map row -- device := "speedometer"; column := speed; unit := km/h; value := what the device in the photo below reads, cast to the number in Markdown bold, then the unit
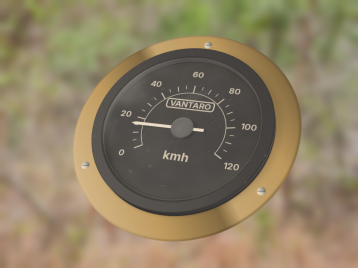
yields **15** km/h
